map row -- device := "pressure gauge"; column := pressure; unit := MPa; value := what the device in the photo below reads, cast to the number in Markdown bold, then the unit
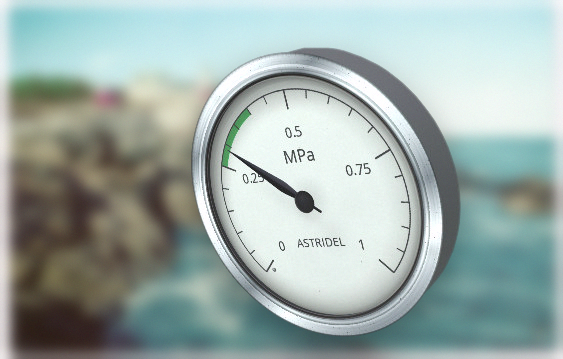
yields **0.3** MPa
